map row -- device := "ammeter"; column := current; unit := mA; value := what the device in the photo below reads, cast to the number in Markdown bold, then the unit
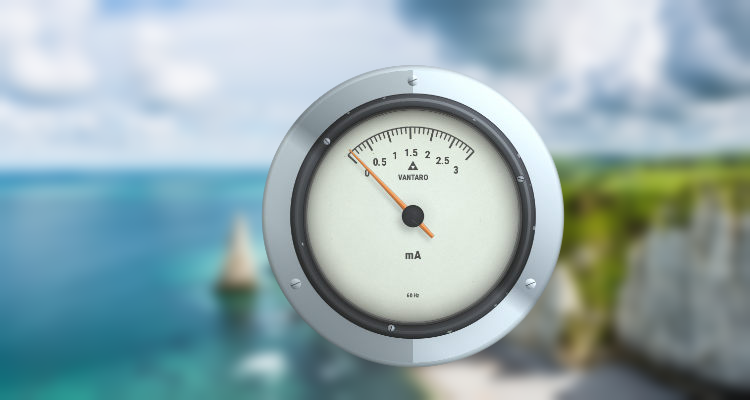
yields **0.1** mA
